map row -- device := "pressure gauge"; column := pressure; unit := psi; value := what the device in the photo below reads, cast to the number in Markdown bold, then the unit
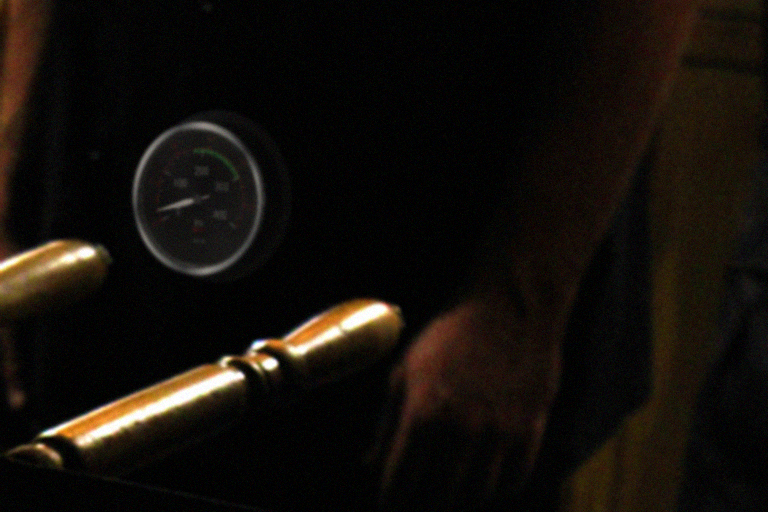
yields **20** psi
